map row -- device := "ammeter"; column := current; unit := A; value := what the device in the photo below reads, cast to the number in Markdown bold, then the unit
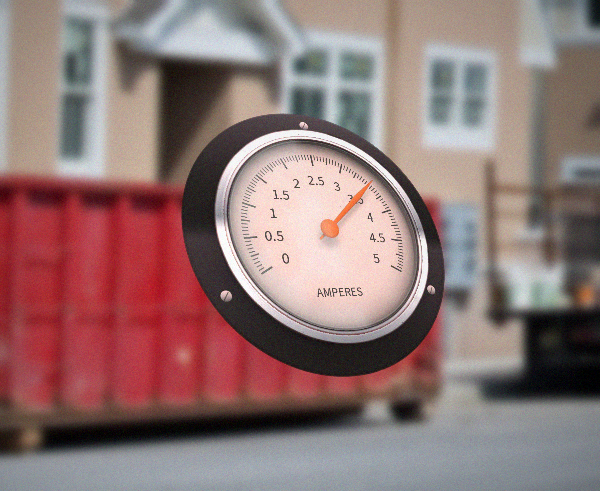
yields **3.5** A
